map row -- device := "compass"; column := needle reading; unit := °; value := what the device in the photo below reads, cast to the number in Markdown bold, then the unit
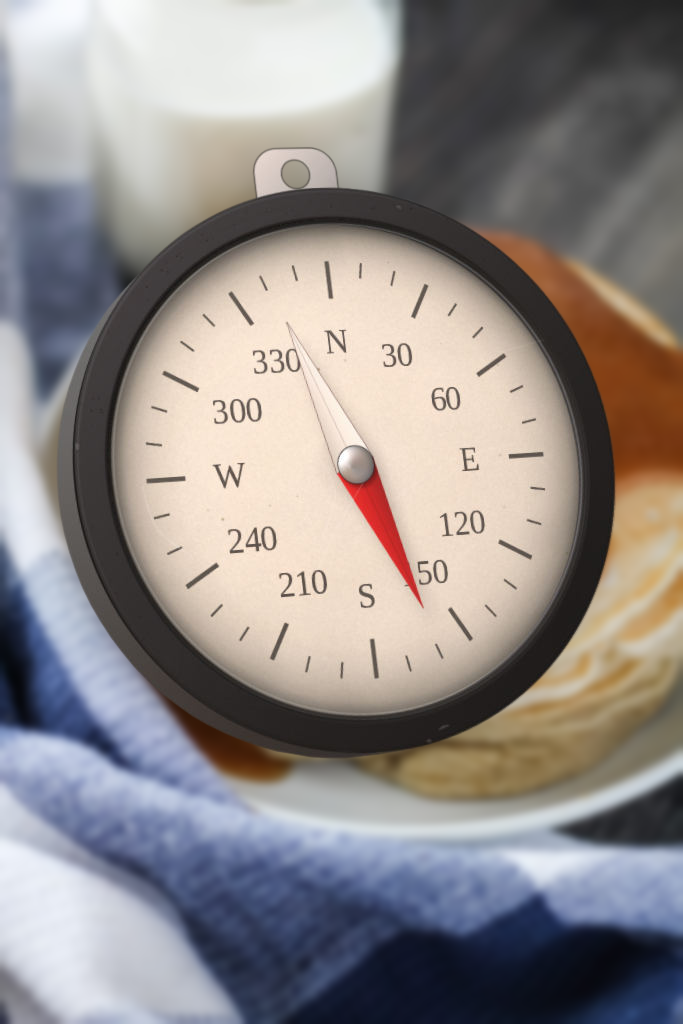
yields **160** °
